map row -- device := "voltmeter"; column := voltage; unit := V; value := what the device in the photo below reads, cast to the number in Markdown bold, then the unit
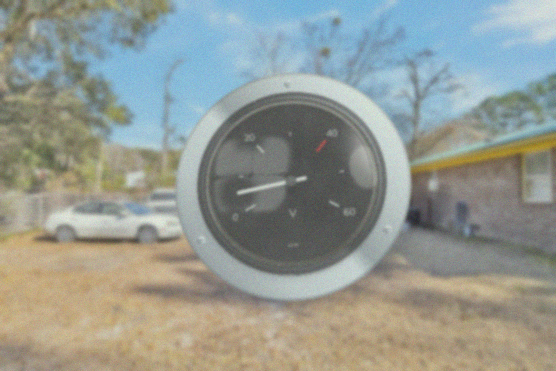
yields **5** V
